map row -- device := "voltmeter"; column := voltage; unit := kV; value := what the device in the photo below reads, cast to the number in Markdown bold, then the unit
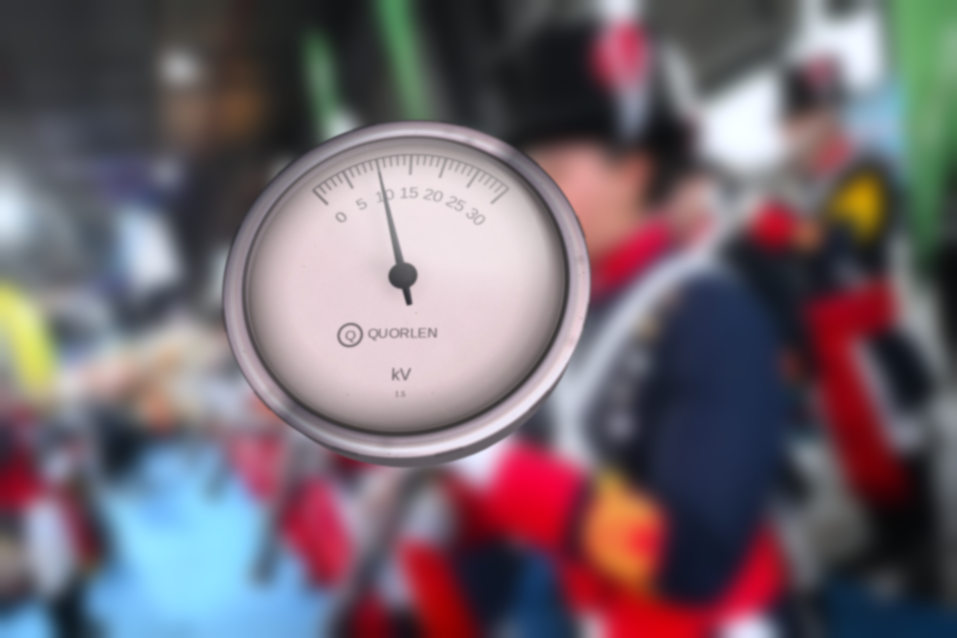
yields **10** kV
